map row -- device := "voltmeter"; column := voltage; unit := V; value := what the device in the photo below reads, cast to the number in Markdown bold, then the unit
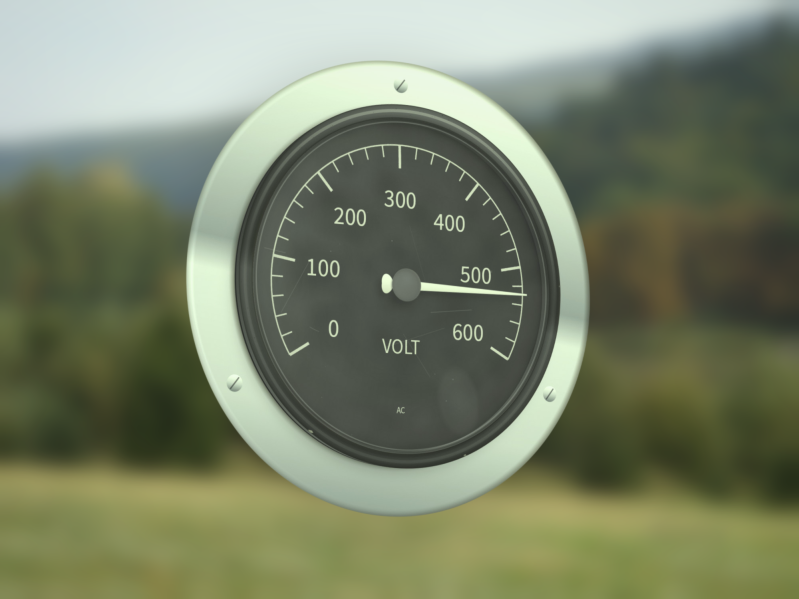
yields **530** V
